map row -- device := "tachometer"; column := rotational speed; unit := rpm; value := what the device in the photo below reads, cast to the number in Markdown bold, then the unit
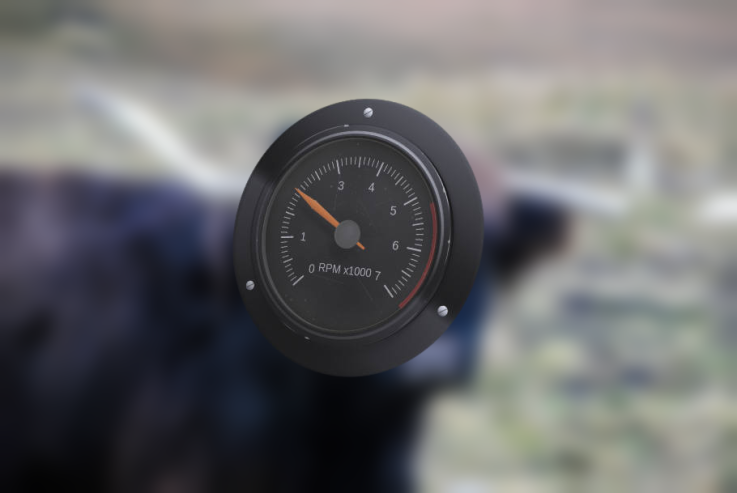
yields **2000** rpm
